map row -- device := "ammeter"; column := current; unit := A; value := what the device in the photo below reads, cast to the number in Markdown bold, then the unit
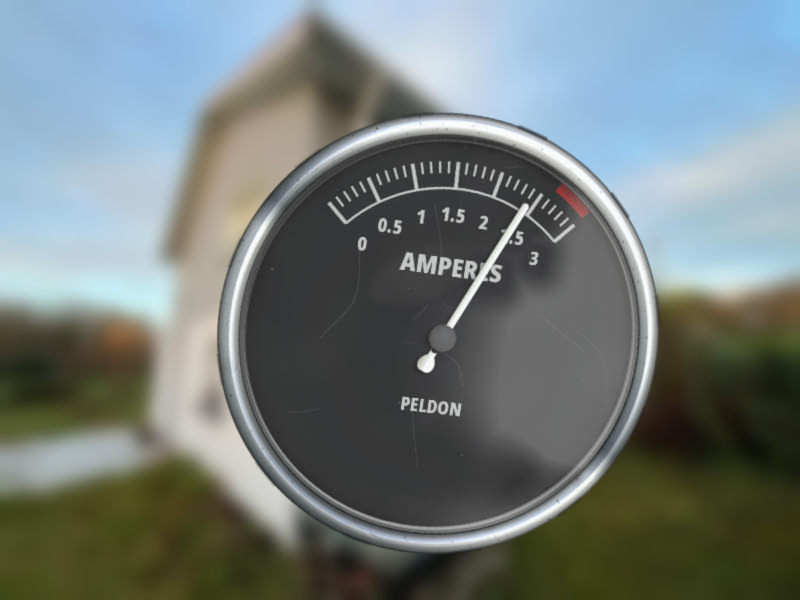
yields **2.4** A
